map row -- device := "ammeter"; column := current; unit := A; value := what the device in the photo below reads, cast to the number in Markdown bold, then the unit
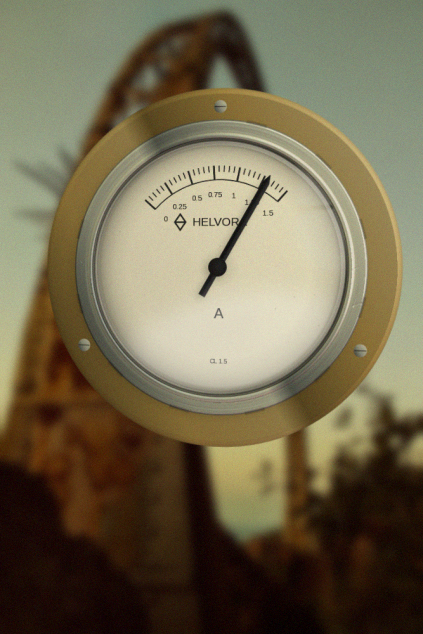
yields **1.3** A
